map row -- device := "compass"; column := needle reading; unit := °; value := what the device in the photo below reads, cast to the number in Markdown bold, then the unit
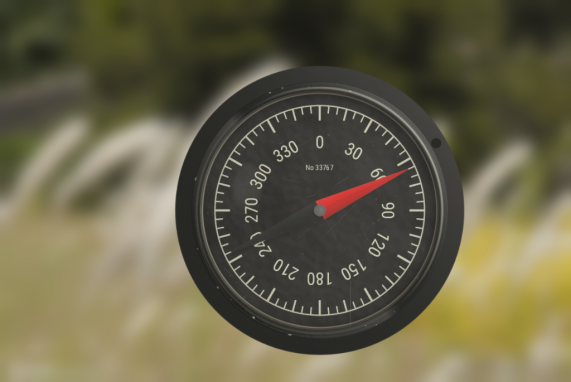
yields **65** °
